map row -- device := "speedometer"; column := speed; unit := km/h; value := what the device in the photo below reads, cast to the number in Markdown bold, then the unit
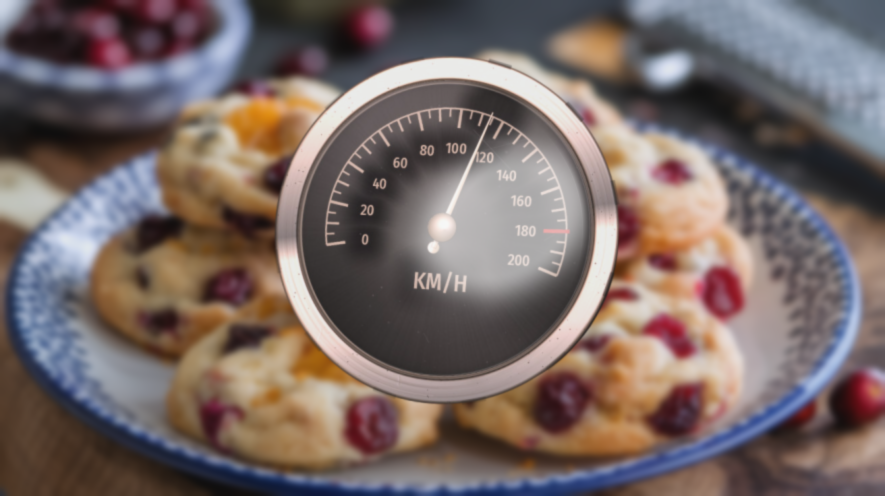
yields **115** km/h
